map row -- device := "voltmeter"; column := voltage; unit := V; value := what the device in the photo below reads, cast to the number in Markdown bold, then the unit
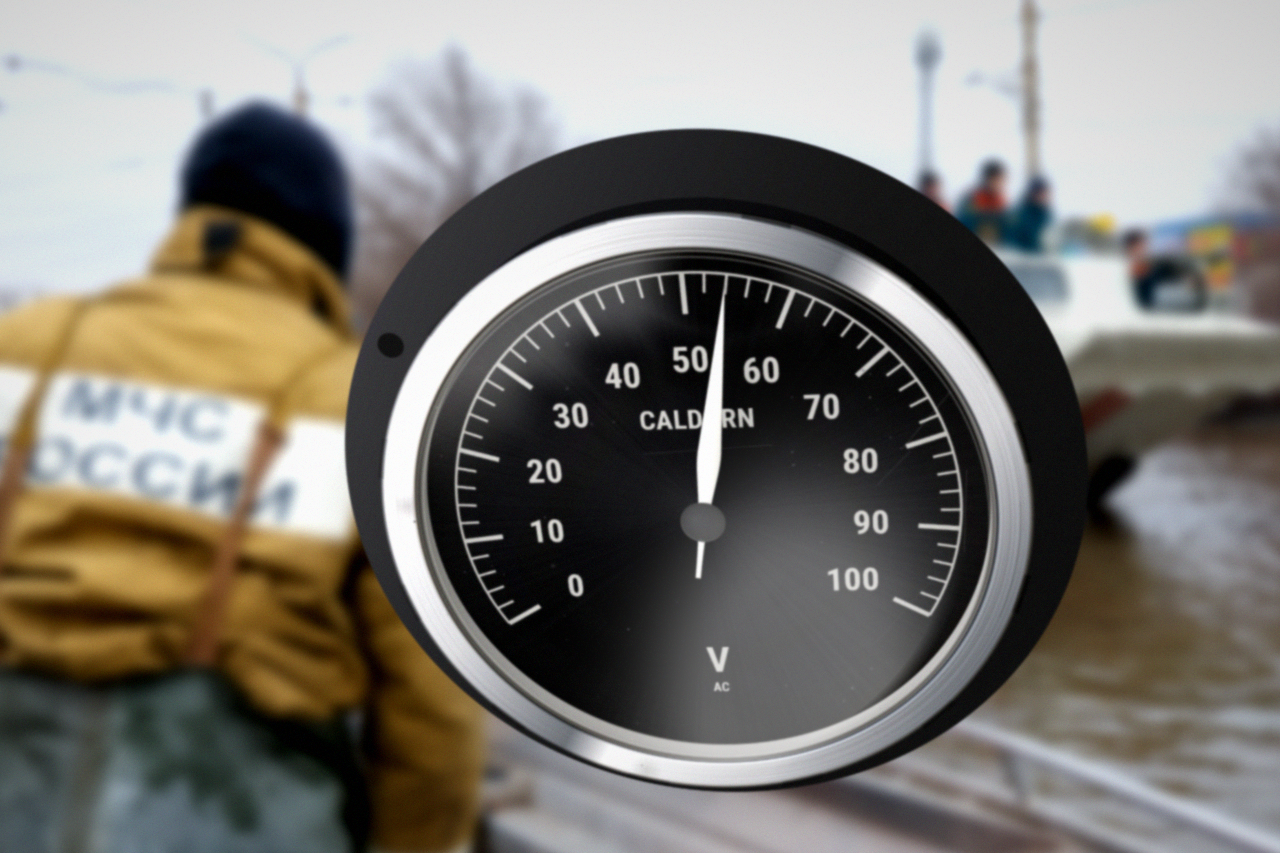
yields **54** V
